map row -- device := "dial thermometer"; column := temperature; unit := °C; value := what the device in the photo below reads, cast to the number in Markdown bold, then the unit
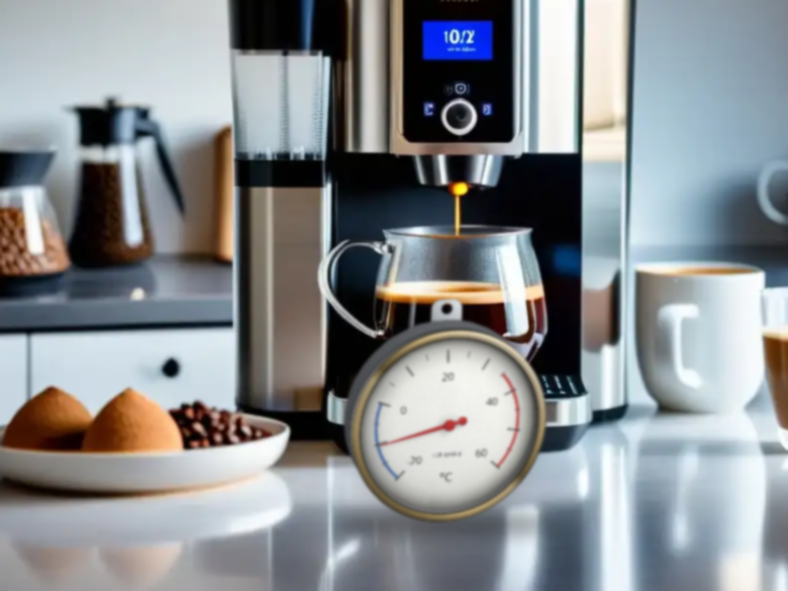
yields **-10** °C
